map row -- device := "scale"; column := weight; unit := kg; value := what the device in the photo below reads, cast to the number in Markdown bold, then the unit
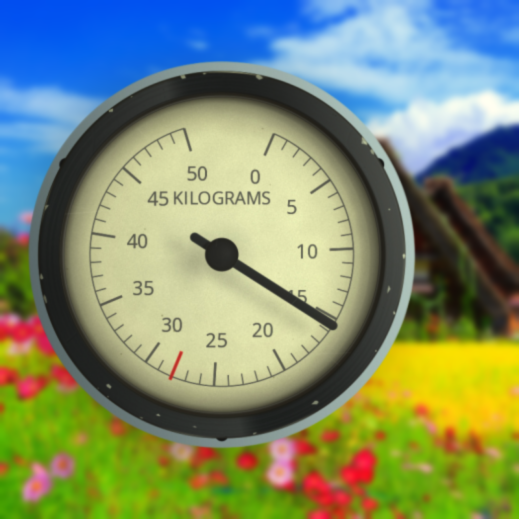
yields **15.5** kg
